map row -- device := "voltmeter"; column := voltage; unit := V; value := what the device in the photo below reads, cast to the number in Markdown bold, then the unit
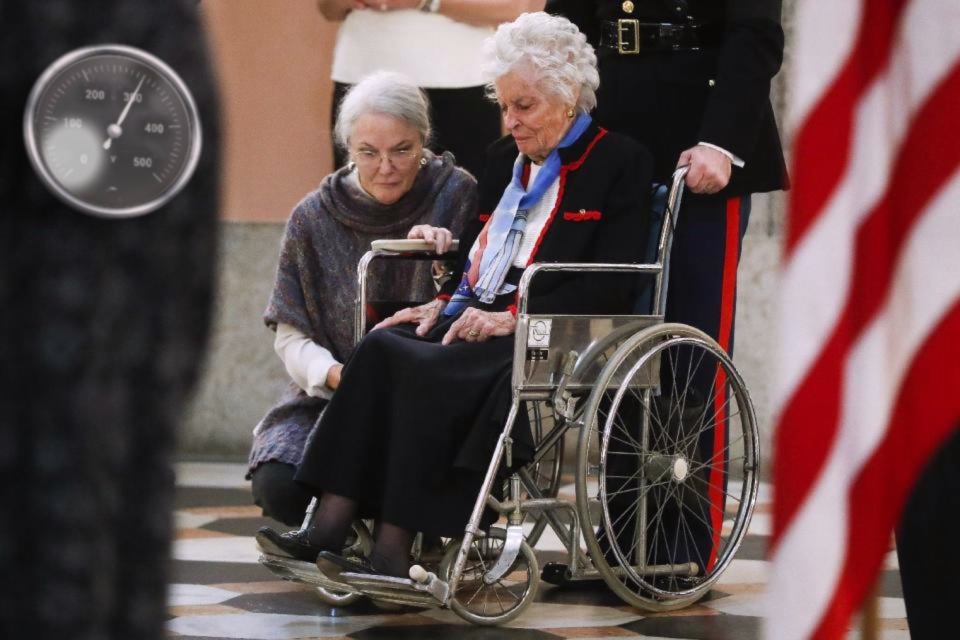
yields **300** V
